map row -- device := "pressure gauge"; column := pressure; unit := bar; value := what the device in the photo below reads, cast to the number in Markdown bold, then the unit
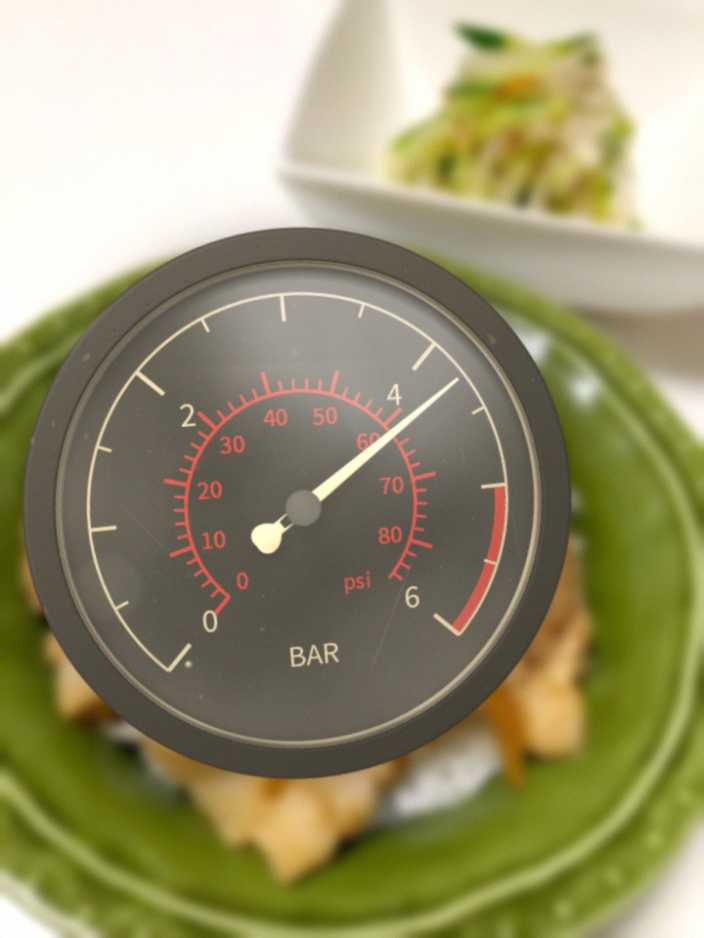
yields **4.25** bar
